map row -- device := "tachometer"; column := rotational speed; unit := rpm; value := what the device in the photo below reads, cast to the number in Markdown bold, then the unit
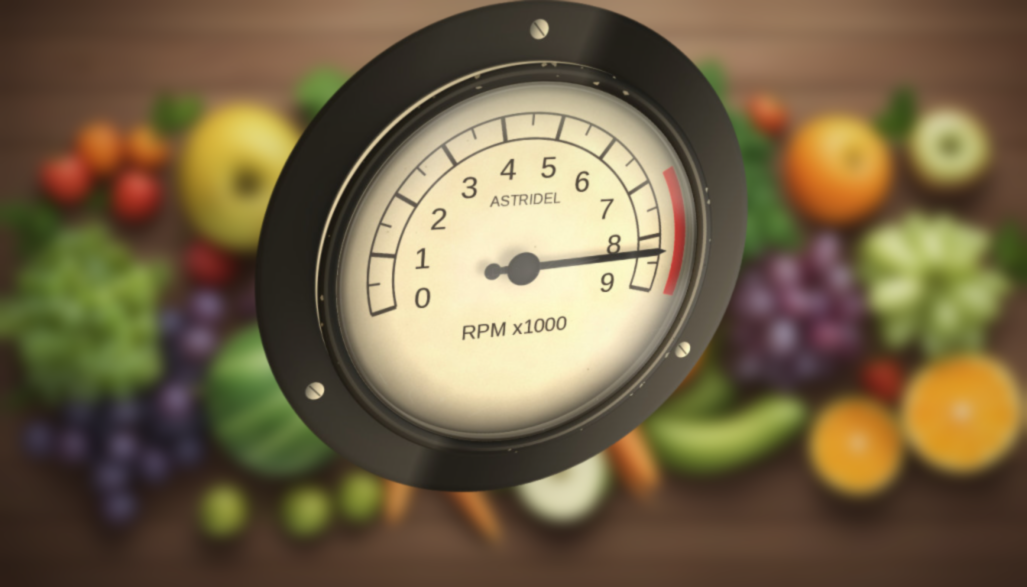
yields **8250** rpm
